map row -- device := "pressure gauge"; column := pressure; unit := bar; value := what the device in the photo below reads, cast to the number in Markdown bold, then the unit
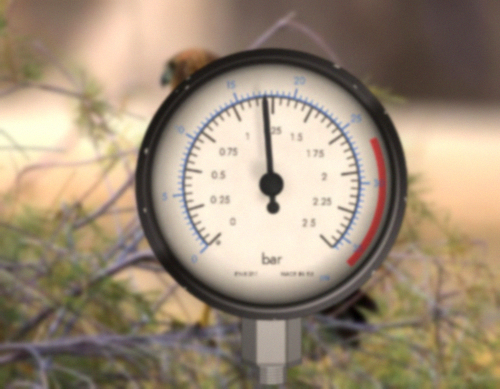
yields **1.2** bar
